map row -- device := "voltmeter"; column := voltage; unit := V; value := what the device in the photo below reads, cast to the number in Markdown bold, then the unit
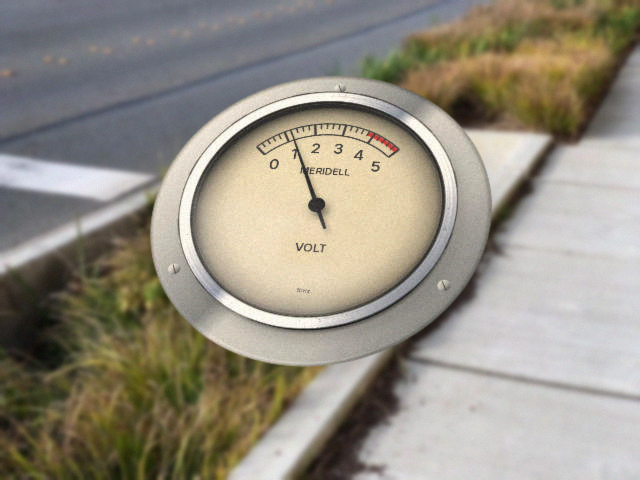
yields **1.2** V
